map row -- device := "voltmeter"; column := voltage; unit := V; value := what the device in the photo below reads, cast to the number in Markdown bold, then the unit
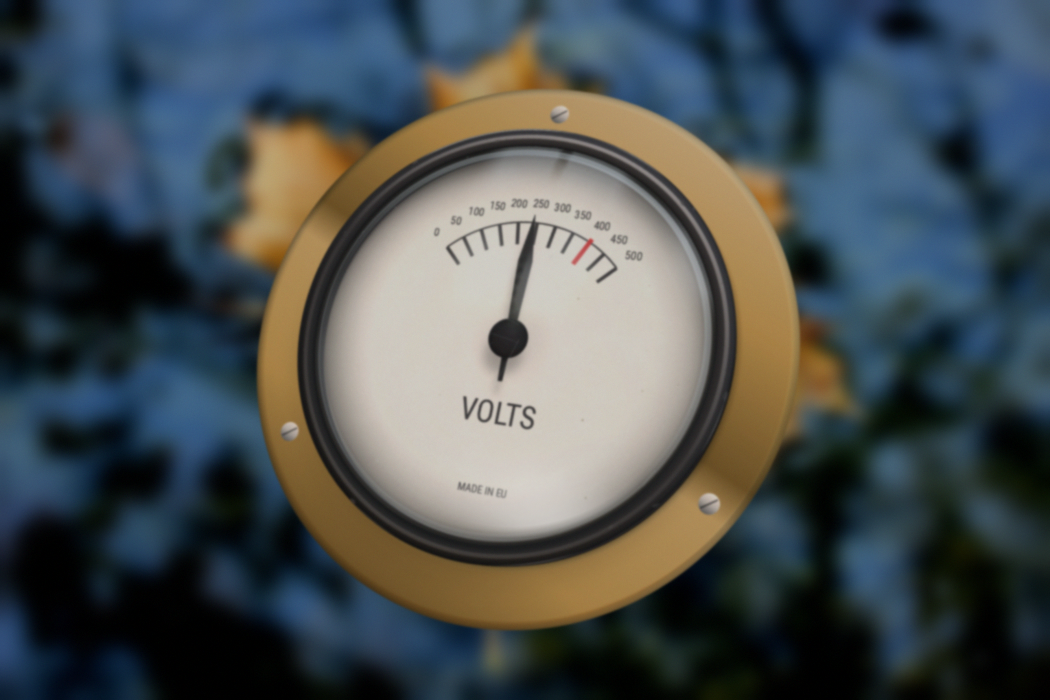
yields **250** V
